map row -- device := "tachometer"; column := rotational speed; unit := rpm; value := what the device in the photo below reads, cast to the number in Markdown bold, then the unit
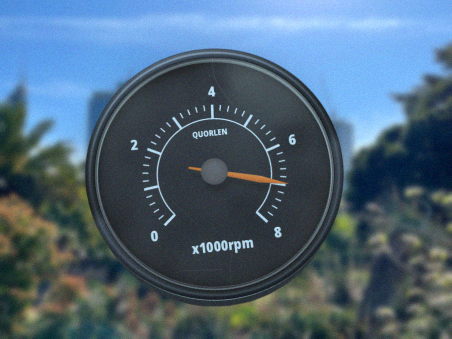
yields **7000** rpm
